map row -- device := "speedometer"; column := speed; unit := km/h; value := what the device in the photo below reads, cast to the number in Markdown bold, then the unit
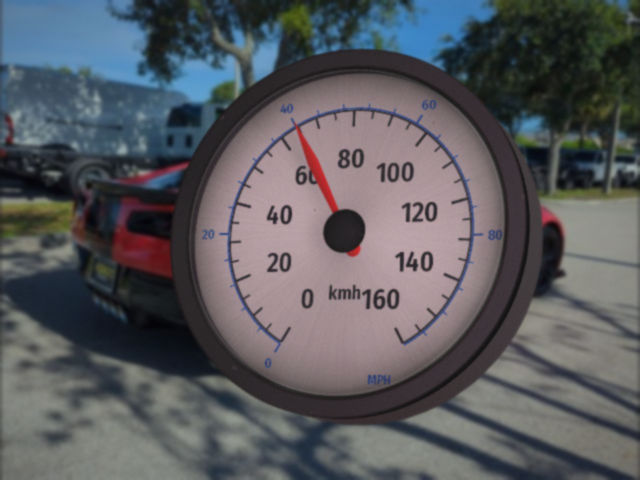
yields **65** km/h
